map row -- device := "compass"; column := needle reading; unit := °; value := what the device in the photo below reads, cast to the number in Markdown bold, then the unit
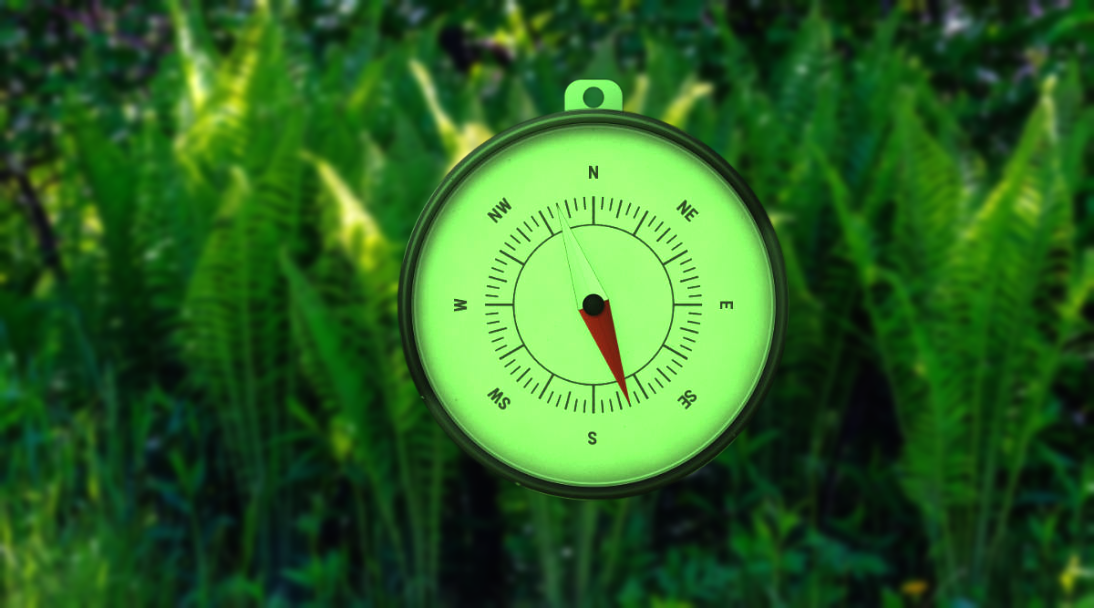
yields **160** °
